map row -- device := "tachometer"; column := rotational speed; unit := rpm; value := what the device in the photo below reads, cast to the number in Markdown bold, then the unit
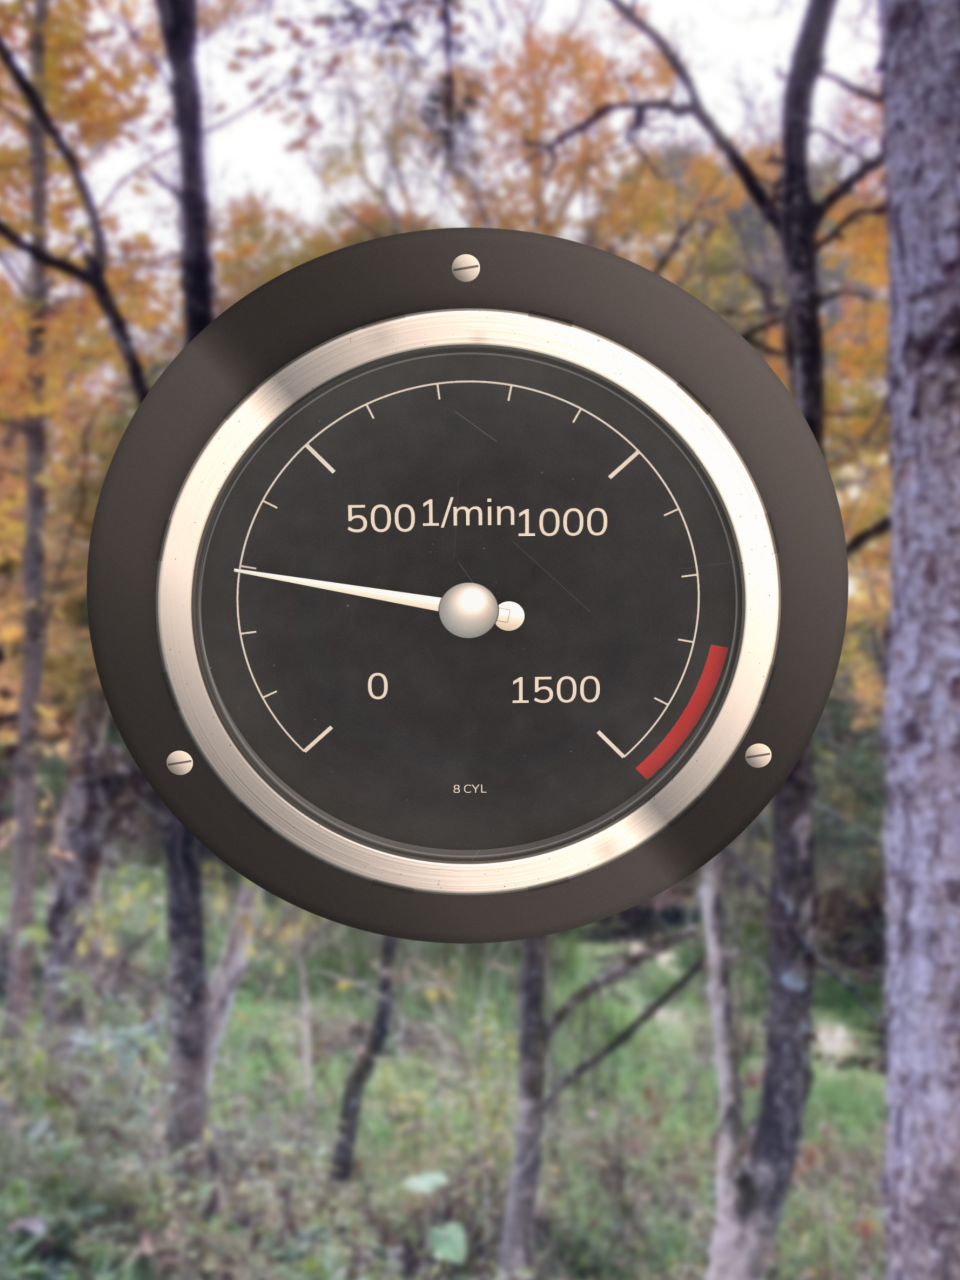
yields **300** rpm
